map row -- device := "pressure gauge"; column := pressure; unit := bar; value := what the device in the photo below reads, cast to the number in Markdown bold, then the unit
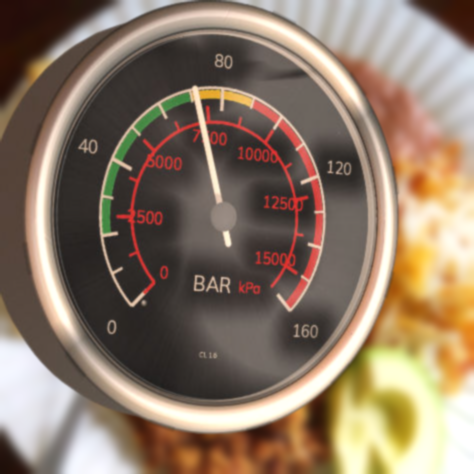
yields **70** bar
